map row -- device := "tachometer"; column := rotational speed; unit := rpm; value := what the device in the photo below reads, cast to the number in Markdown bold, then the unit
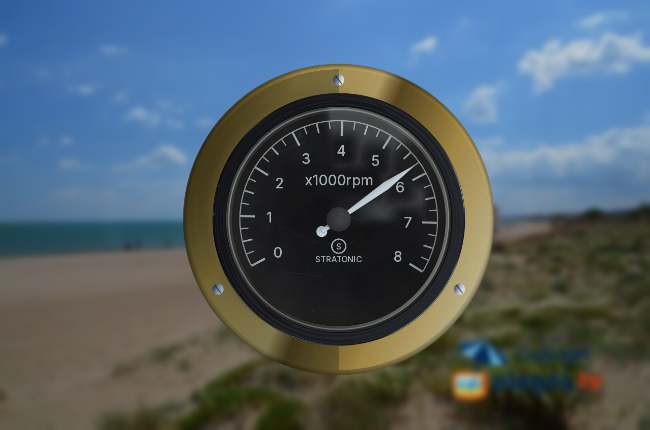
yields **5750** rpm
